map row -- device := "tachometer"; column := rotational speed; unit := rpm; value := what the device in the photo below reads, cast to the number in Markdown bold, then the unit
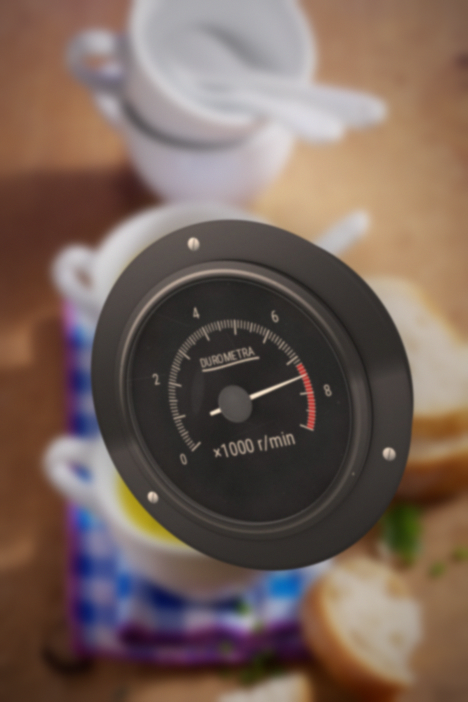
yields **7500** rpm
